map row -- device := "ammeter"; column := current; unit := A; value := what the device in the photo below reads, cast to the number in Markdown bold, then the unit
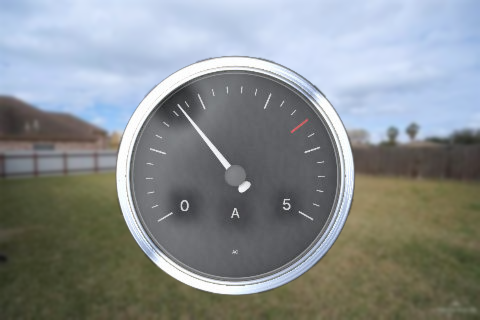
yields **1.7** A
